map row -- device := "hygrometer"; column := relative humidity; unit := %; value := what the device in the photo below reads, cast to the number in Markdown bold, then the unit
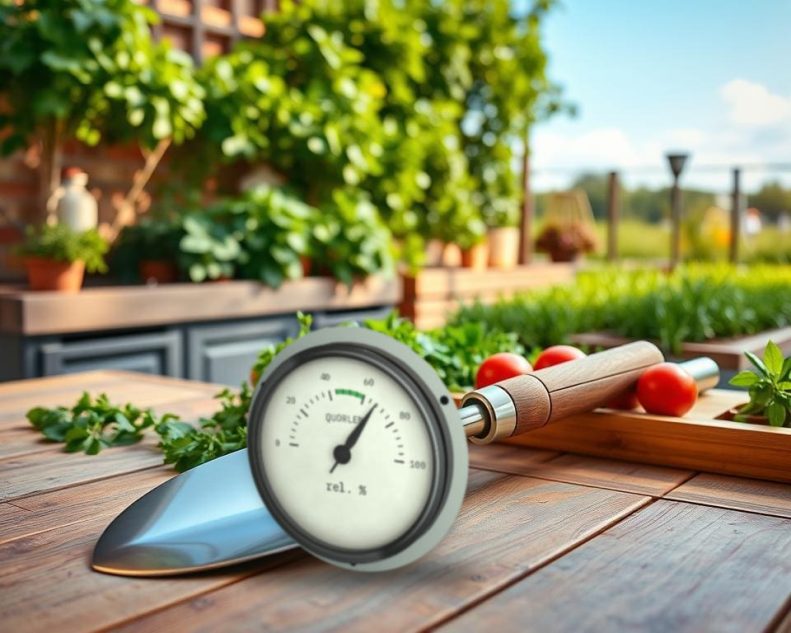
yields **68** %
